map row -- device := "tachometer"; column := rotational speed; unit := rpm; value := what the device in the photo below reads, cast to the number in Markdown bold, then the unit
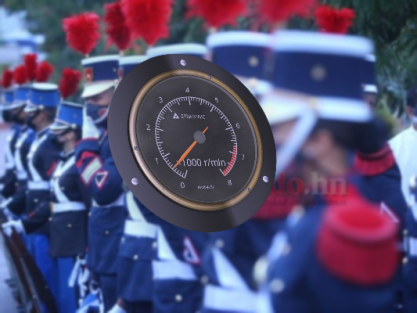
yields **500** rpm
